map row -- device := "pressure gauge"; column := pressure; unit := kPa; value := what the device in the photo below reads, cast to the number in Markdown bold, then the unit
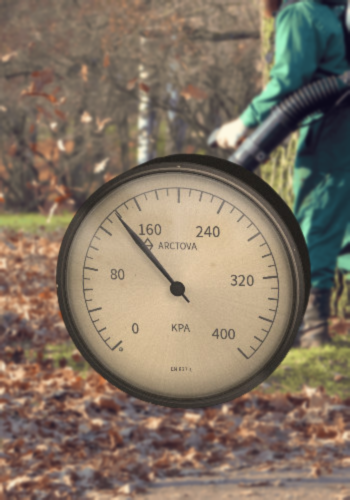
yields **140** kPa
